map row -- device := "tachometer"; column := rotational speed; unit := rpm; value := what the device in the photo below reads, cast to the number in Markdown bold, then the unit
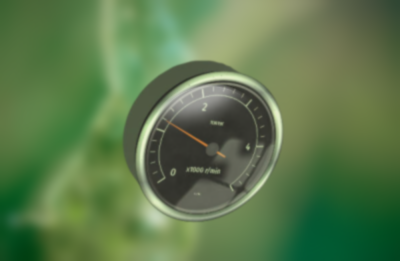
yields **1200** rpm
